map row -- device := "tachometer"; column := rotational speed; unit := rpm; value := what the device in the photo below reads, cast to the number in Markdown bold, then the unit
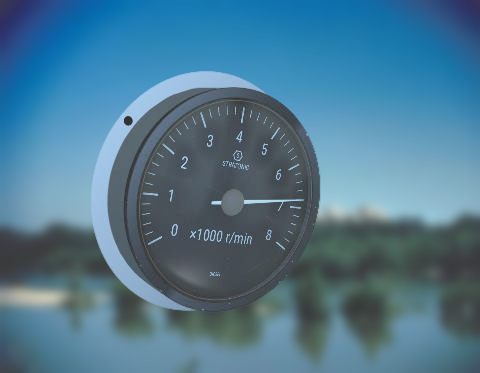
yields **6800** rpm
